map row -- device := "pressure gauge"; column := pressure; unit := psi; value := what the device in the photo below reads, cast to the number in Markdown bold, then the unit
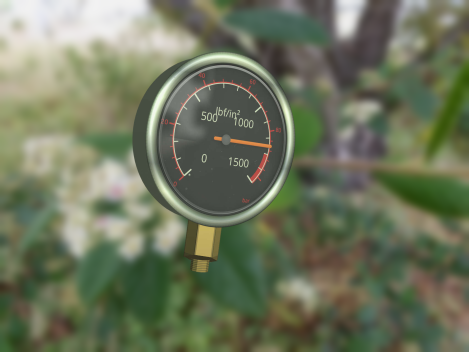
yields **1250** psi
